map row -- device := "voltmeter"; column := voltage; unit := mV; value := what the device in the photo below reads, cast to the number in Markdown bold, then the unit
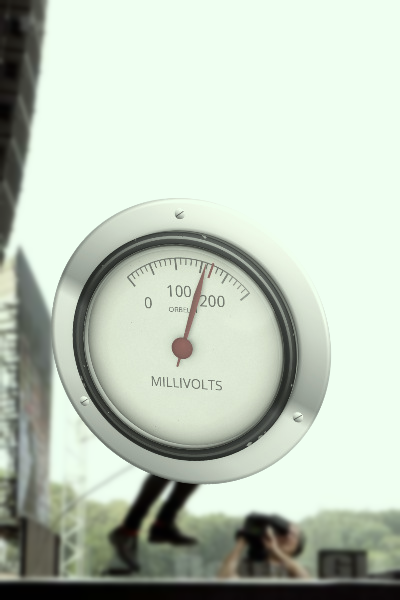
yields **160** mV
